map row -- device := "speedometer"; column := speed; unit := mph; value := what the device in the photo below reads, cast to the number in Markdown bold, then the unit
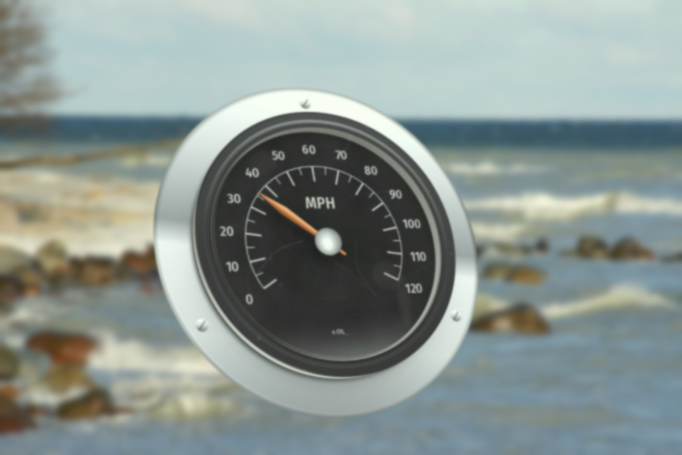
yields **35** mph
